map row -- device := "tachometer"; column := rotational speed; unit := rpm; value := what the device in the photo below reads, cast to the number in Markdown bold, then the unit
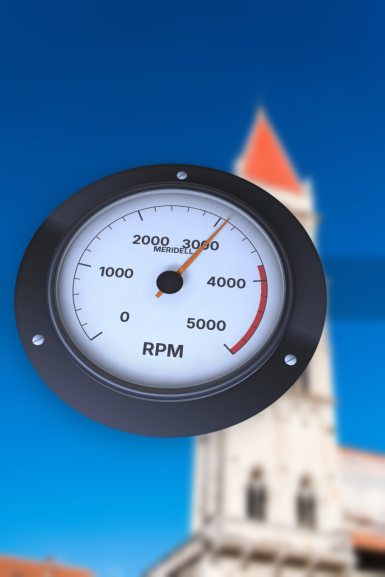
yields **3100** rpm
